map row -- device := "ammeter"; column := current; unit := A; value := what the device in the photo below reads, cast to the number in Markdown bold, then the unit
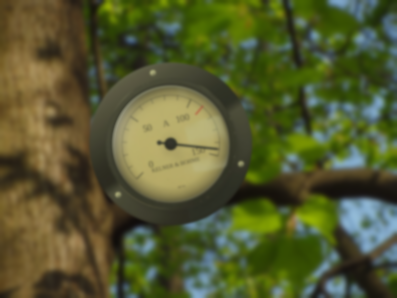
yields **145** A
